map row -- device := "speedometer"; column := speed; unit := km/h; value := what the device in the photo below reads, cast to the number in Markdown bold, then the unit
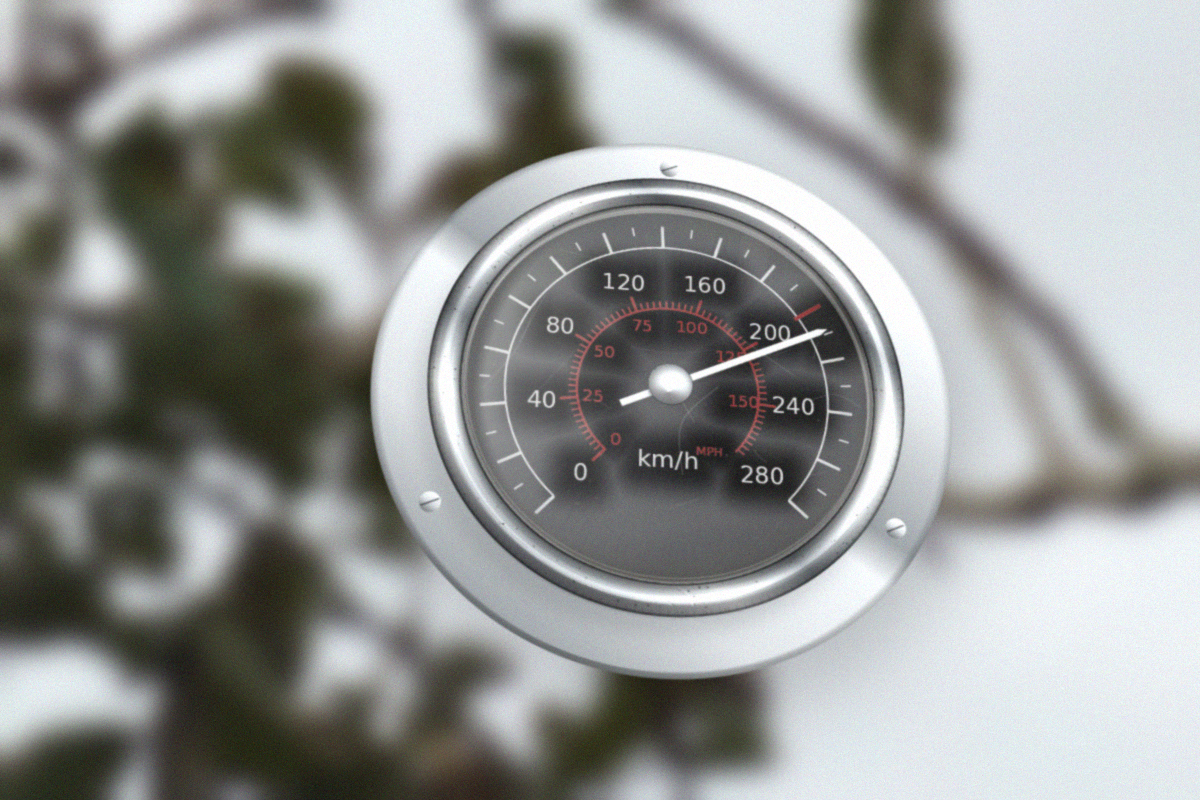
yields **210** km/h
